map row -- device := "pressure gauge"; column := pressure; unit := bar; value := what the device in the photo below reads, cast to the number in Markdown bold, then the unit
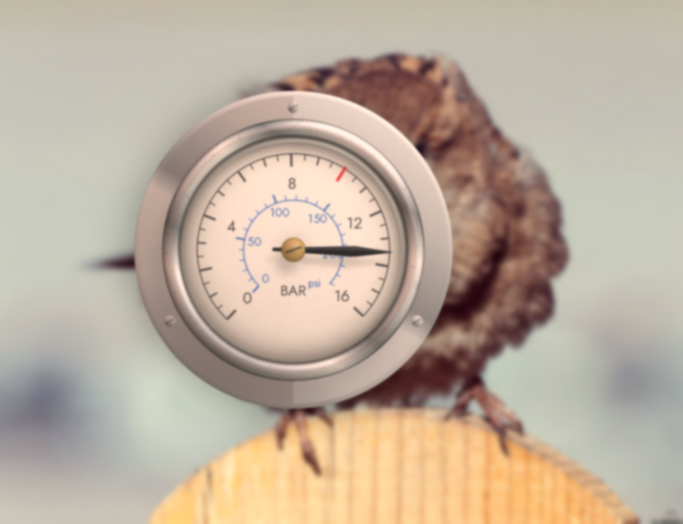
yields **13.5** bar
